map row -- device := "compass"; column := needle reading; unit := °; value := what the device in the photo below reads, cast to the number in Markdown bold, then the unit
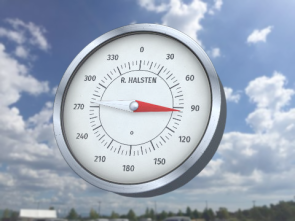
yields **95** °
